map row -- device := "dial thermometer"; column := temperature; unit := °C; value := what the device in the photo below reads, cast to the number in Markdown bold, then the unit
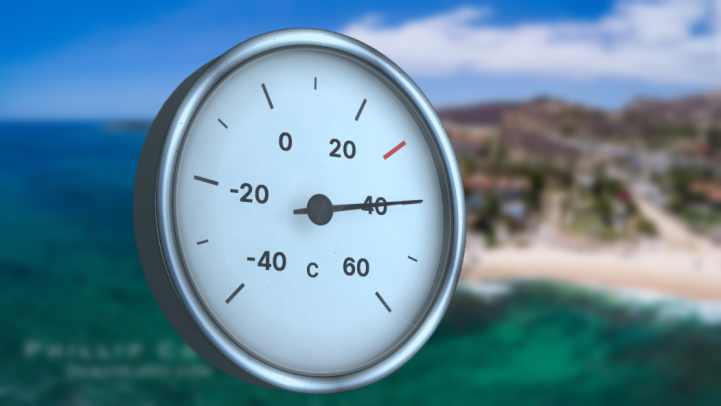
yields **40** °C
